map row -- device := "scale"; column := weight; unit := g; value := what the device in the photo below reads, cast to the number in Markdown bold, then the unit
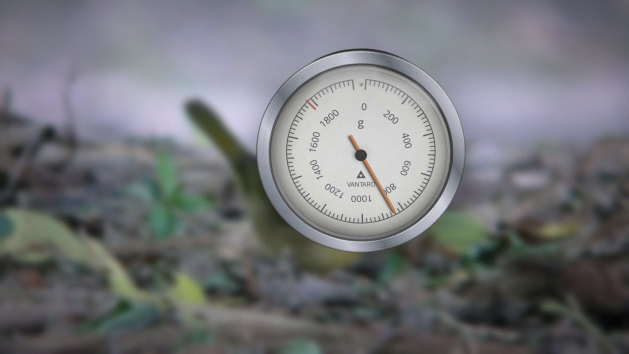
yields **840** g
